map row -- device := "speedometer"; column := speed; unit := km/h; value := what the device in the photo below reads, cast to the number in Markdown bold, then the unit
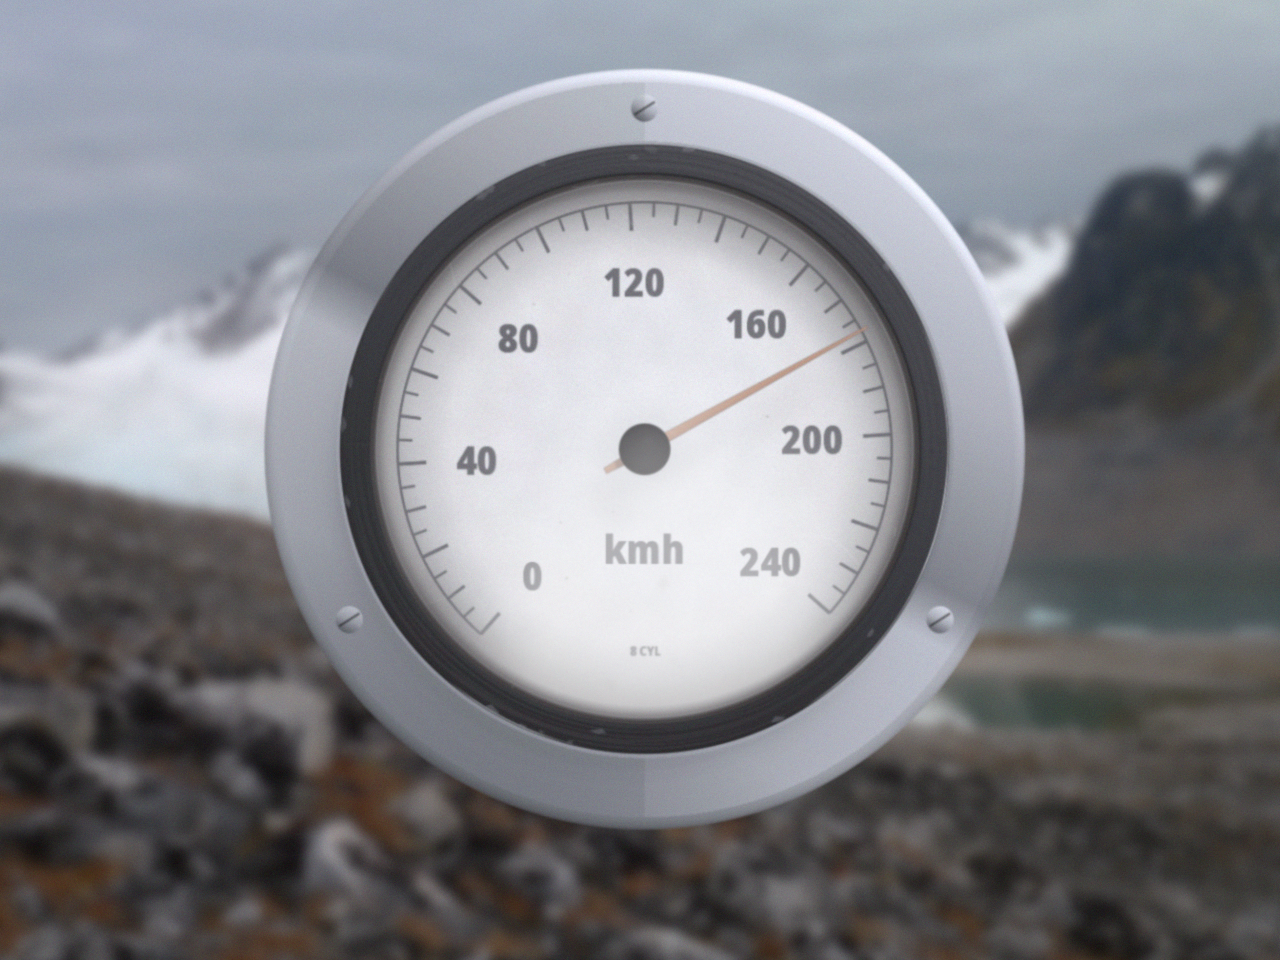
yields **177.5** km/h
